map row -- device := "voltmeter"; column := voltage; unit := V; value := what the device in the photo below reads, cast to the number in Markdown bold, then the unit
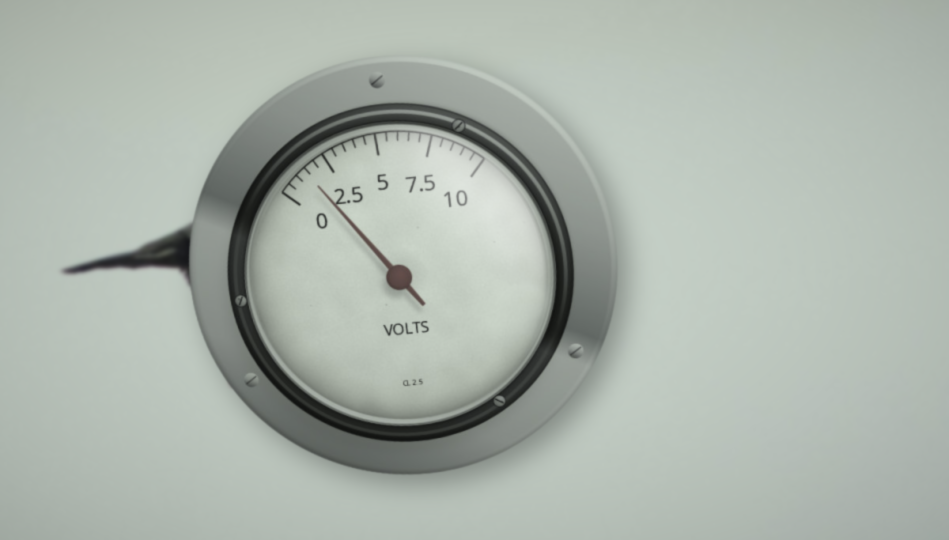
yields **1.5** V
